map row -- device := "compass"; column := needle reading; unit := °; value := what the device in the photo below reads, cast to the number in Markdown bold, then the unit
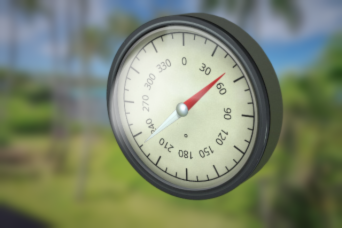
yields **50** °
